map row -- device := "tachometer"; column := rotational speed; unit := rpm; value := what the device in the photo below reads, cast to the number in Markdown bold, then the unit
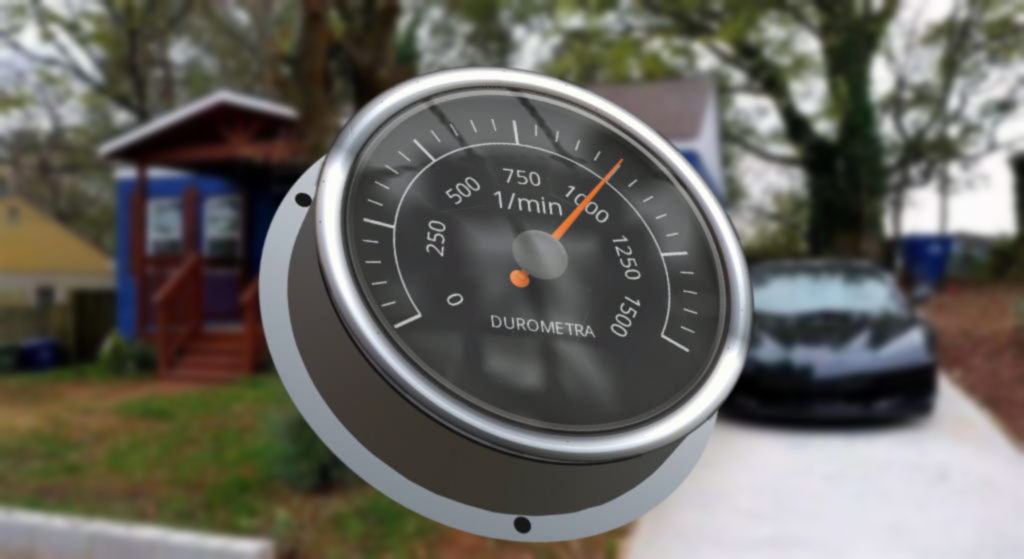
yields **1000** rpm
